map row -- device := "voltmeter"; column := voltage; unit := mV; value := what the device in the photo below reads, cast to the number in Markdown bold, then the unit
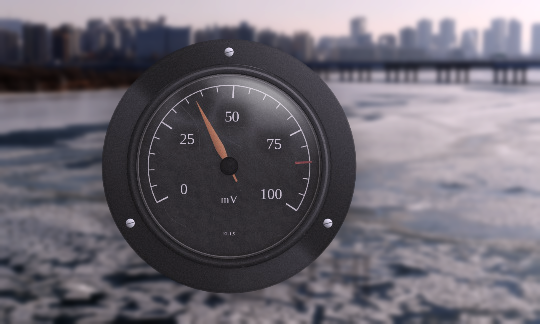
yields **37.5** mV
